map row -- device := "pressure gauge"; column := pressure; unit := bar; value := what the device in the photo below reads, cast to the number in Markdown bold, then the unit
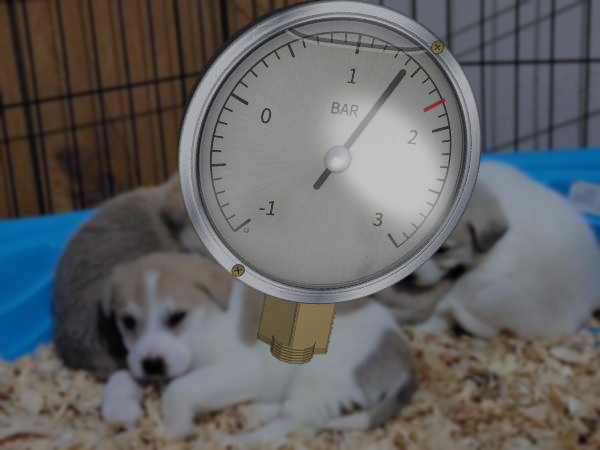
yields **1.4** bar
